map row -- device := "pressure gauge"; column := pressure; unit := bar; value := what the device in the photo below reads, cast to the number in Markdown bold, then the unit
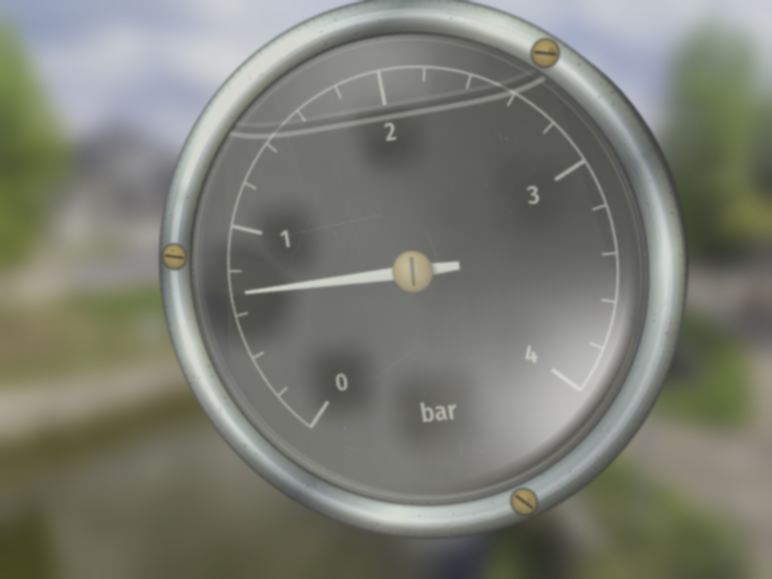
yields **0.7** bar
